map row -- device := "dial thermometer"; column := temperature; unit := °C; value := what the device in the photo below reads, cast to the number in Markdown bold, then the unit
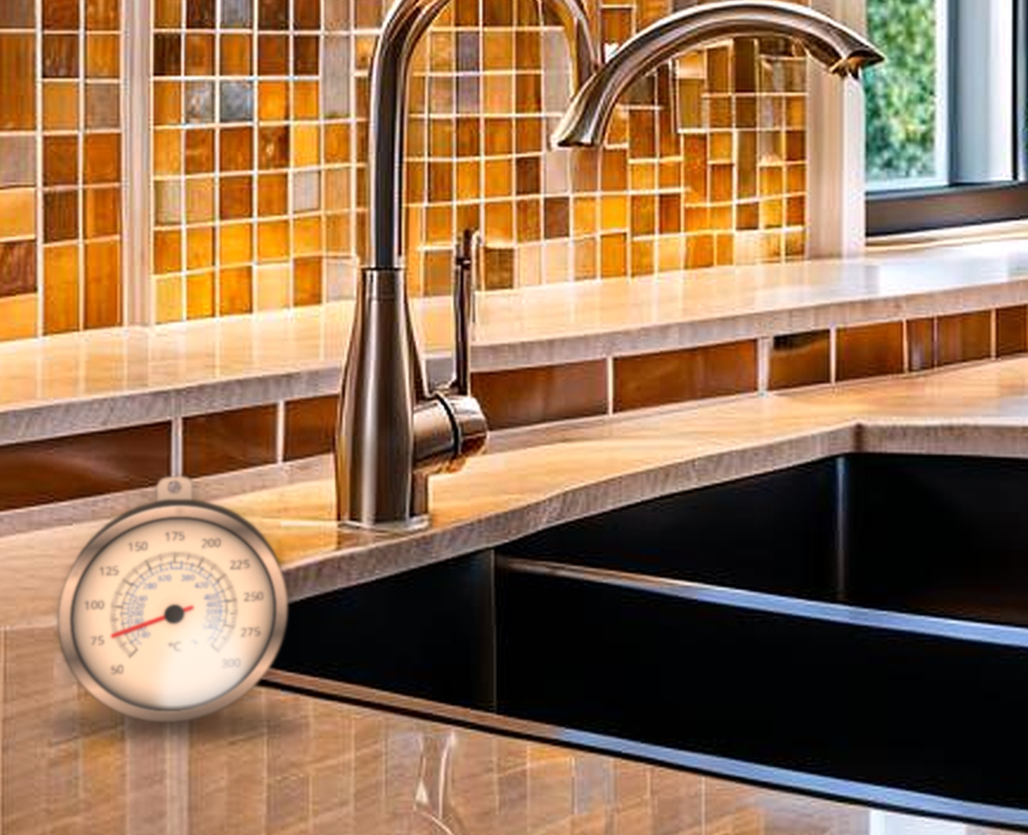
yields **75** °C
